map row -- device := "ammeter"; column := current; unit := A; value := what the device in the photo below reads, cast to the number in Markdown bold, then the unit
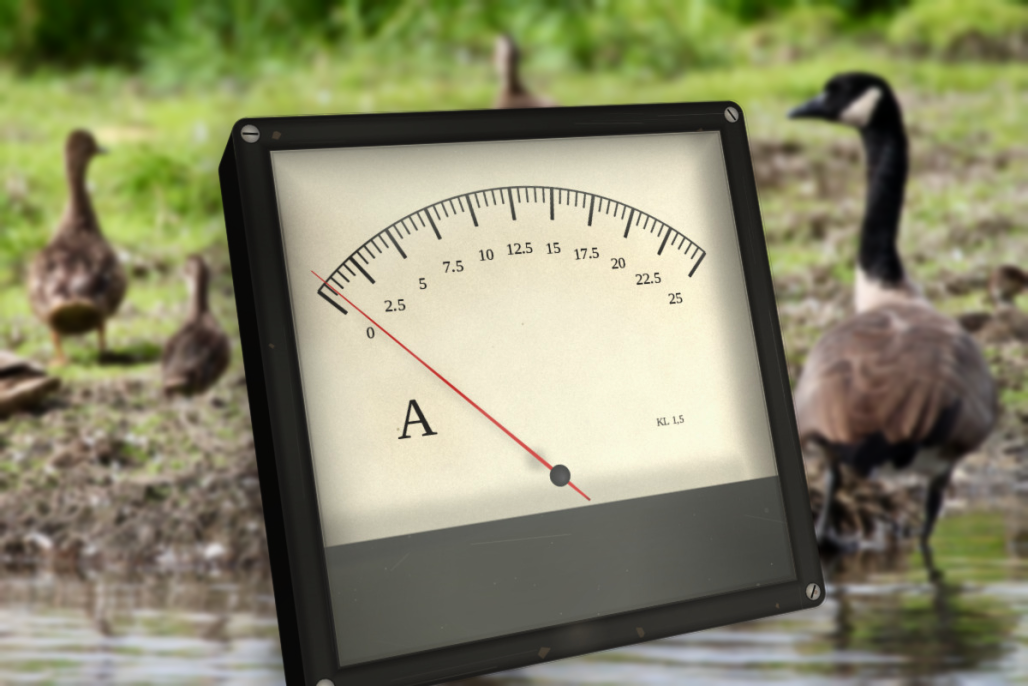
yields **0.5** A
